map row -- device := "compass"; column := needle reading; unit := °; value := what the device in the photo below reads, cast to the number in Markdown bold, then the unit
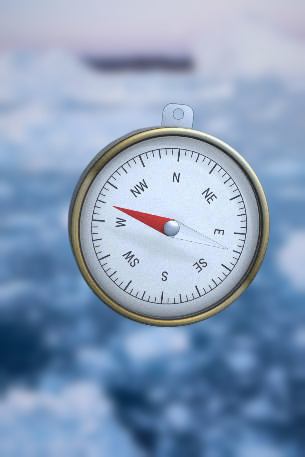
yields **285** °
